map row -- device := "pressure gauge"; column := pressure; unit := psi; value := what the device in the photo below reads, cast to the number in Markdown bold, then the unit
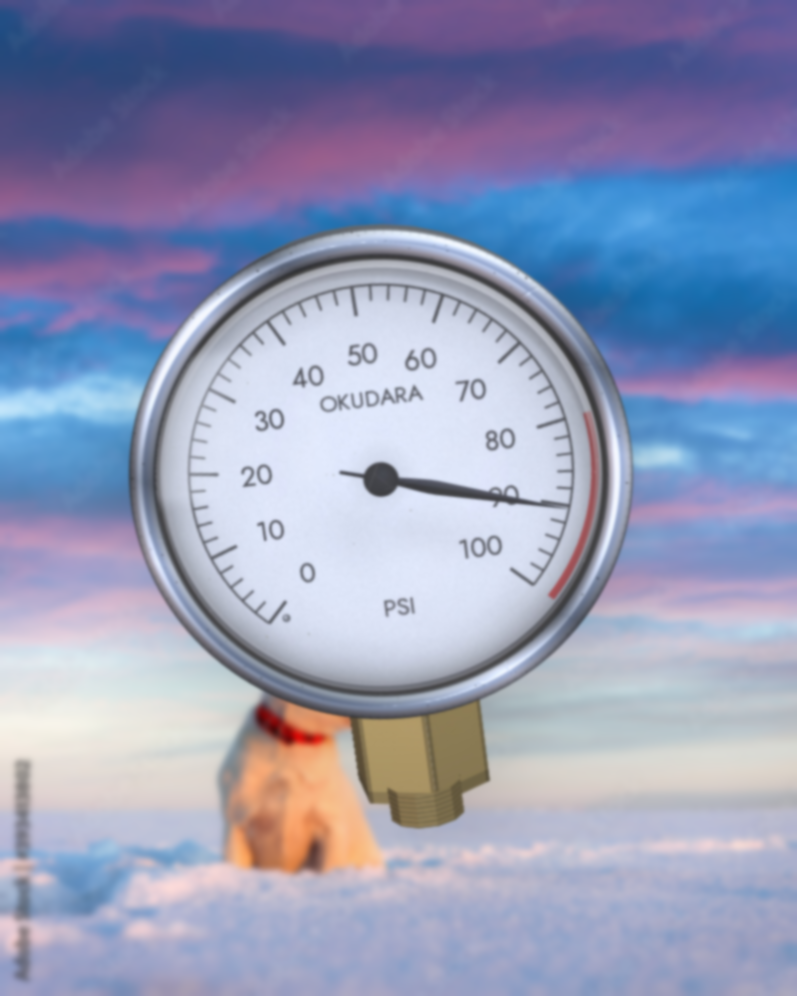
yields **90** psi
